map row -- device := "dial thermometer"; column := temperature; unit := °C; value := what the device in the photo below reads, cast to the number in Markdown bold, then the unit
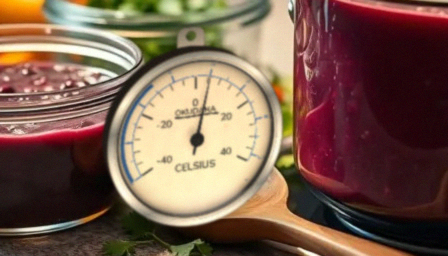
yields **4** °C
